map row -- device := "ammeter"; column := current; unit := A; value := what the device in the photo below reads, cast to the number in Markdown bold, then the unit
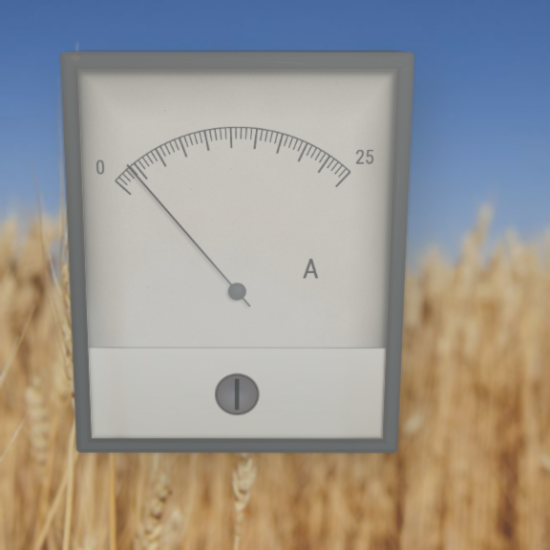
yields **2** A
